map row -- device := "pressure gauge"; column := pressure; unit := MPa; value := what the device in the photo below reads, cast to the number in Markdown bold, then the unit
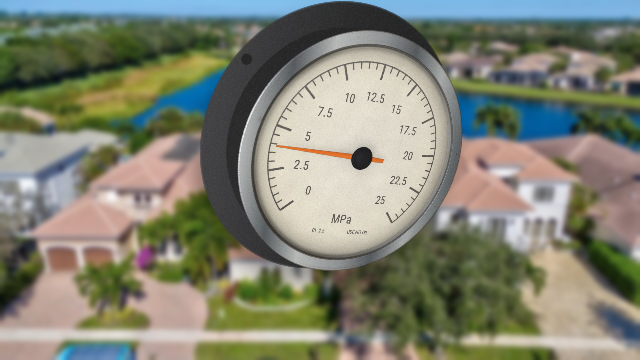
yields **4** MPa
